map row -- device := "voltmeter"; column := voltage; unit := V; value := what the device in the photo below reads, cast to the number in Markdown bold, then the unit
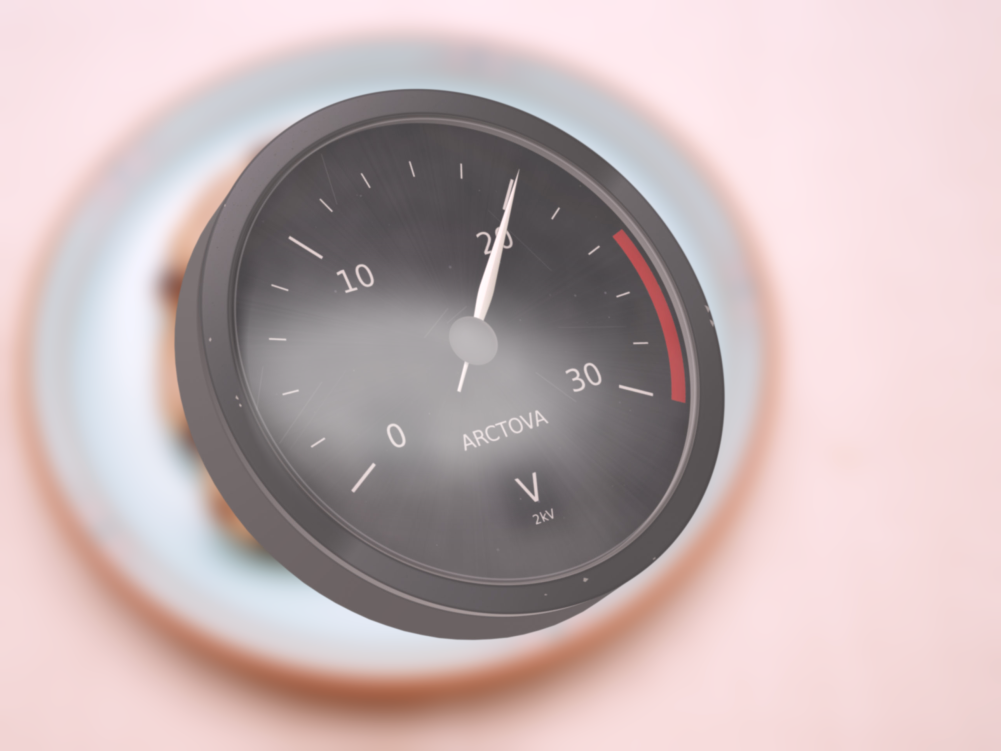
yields **20** V
